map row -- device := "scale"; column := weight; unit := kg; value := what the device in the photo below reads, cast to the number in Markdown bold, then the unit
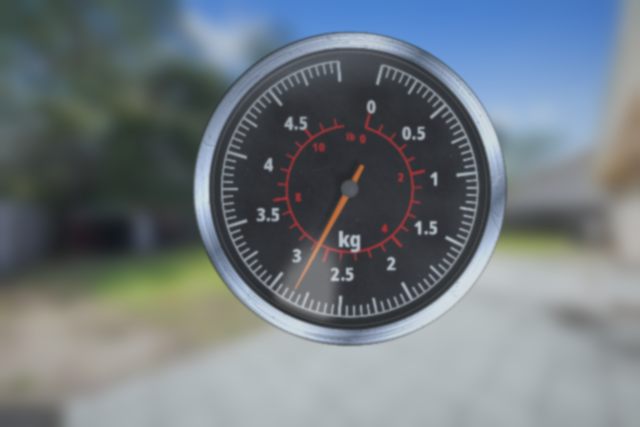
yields **2.85** kg
